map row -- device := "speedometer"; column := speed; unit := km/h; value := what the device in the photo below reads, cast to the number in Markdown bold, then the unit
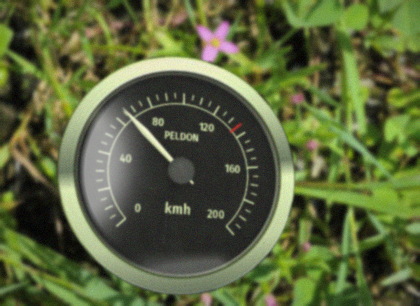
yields **65** km/h
